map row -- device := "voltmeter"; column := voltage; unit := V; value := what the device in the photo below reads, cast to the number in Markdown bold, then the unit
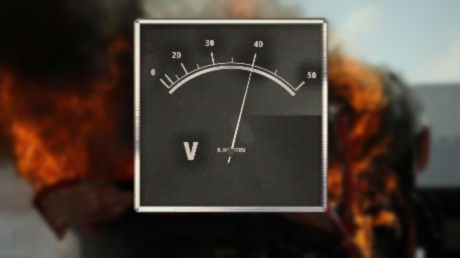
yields **40** V
